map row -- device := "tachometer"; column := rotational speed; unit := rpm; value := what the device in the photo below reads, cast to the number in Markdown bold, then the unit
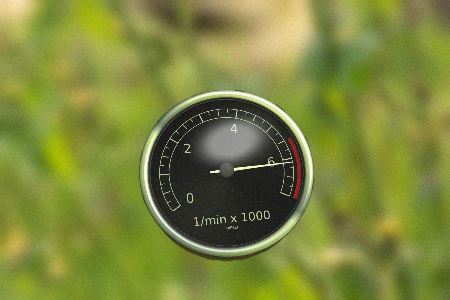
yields **6125** rpm
